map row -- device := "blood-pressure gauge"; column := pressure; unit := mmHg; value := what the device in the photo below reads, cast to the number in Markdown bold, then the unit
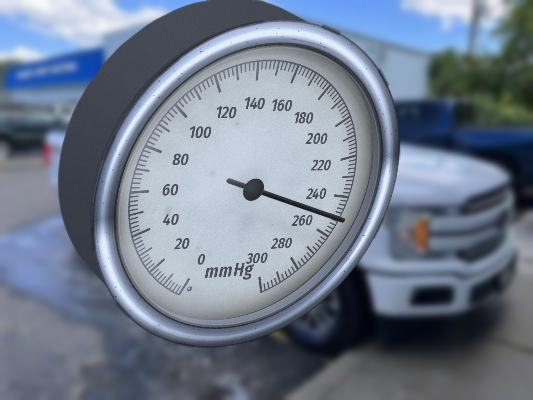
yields **250** mmHg
